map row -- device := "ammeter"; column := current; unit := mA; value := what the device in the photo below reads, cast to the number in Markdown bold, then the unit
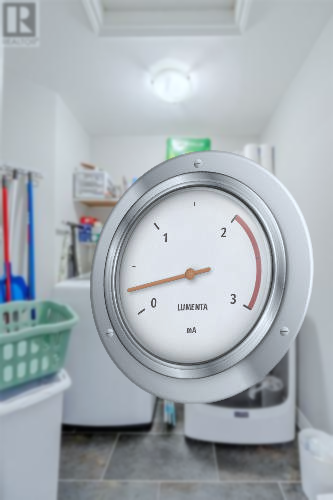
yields **0.25** mA
